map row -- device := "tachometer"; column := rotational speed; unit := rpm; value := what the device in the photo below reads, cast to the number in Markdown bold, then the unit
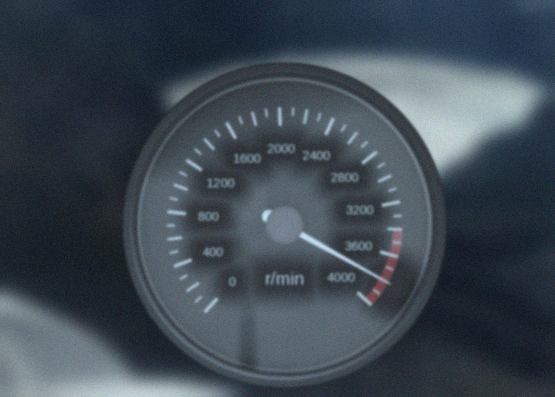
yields **3800** rpm
